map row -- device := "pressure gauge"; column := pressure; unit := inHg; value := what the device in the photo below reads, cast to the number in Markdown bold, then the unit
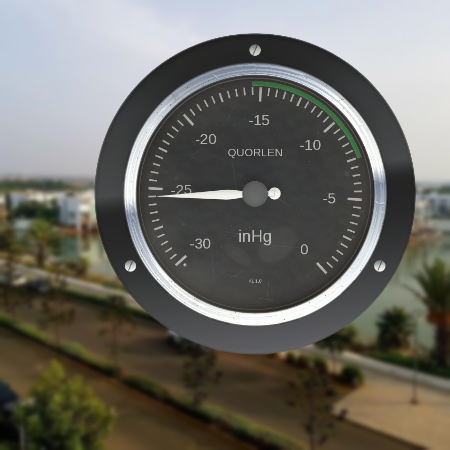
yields **-25.5** inHg
